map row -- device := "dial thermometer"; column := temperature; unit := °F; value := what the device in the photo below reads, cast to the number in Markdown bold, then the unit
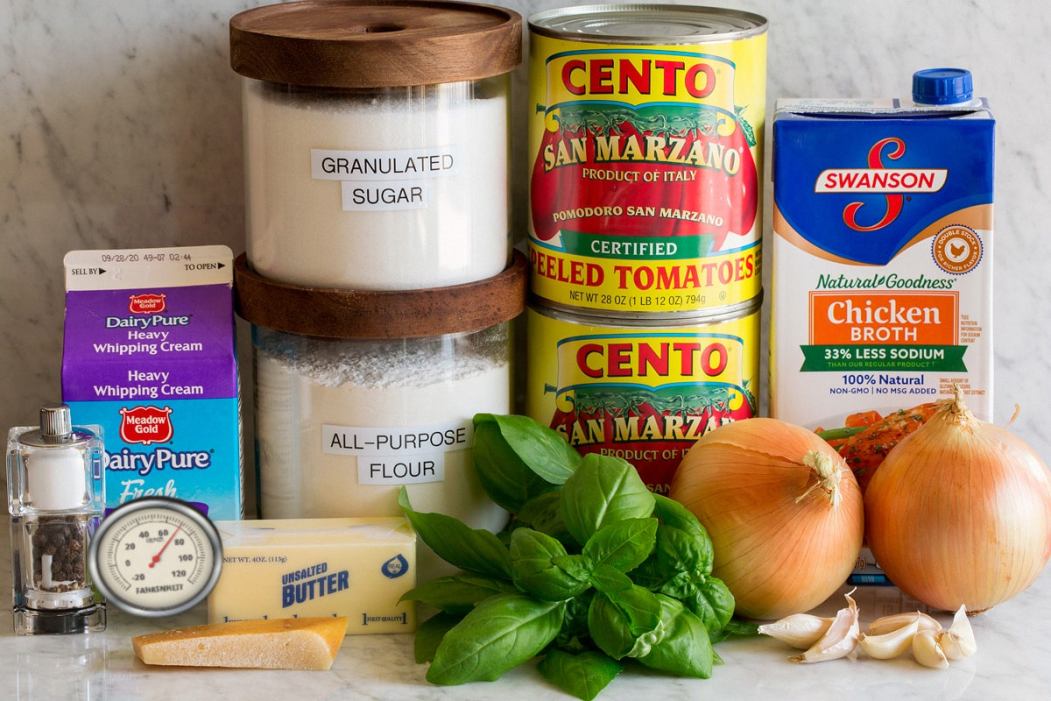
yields **70** °F
